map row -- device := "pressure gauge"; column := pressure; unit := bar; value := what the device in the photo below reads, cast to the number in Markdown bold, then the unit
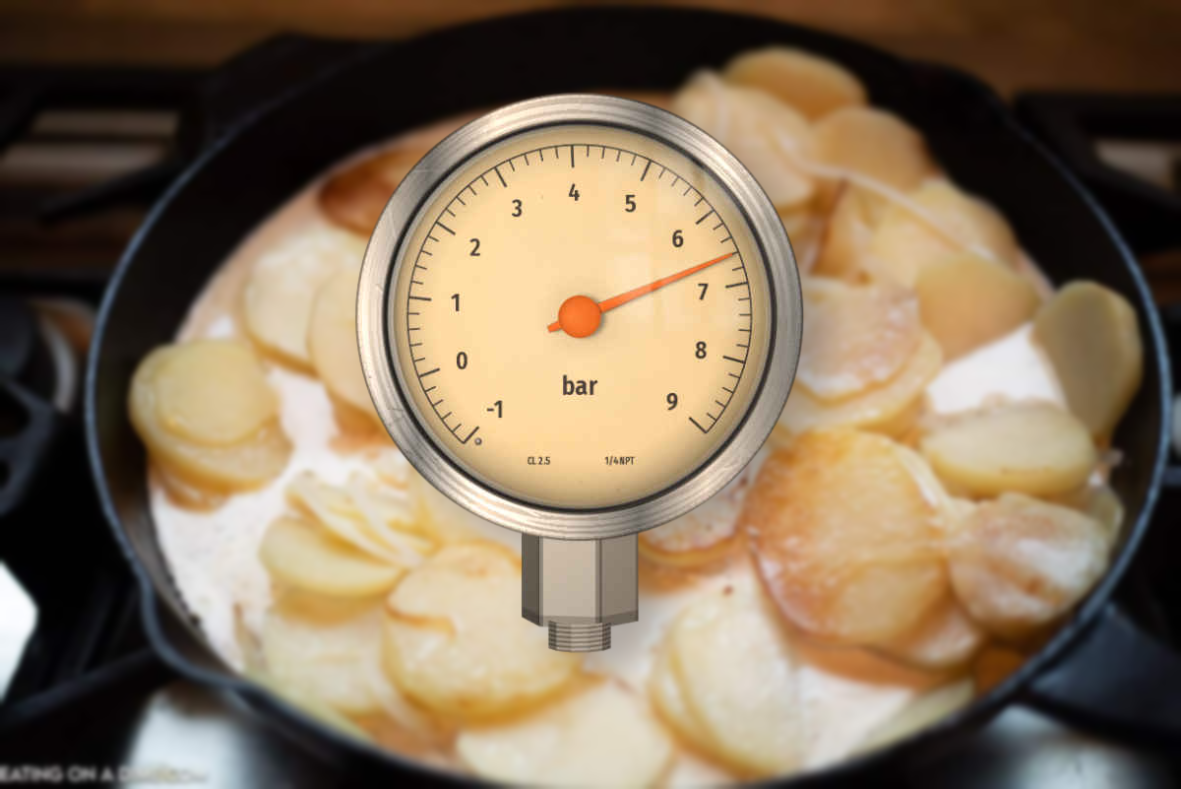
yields **6.6** bar
